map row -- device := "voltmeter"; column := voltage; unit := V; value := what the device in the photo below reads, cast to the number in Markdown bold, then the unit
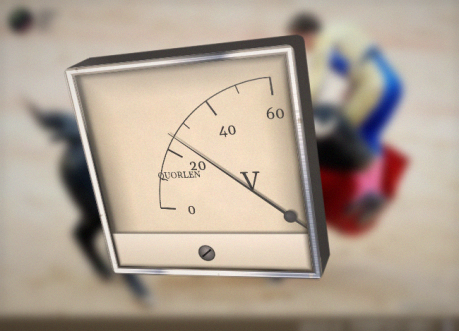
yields **25** V
